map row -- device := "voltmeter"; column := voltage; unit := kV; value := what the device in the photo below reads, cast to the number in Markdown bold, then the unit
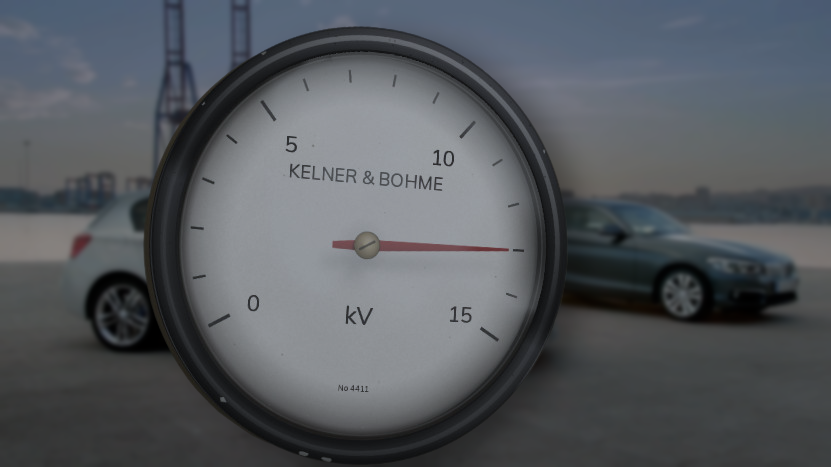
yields **13** kV
